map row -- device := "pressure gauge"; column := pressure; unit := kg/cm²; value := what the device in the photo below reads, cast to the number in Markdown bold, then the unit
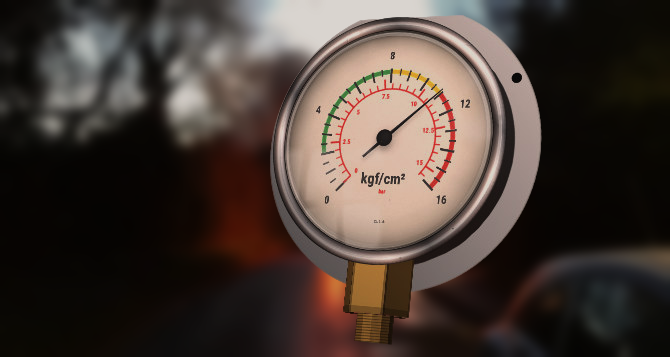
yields **11** kg/cm²
